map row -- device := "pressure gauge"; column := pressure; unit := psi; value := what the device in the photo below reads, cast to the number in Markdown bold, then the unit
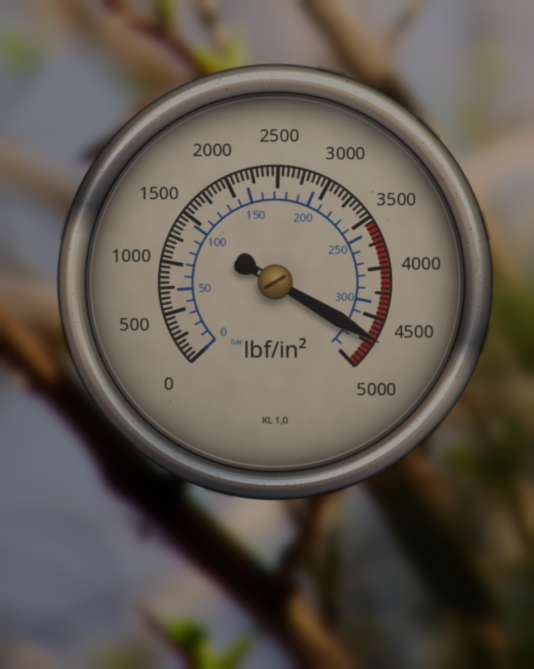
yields **4700** psi
